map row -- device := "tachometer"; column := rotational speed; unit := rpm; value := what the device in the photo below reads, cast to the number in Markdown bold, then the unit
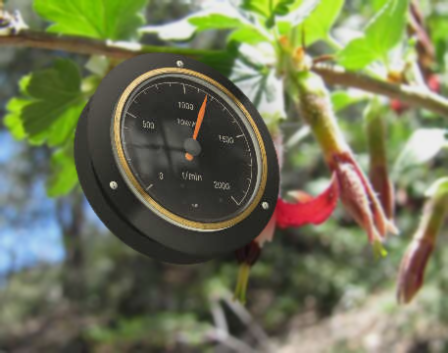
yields **1150** rpm
